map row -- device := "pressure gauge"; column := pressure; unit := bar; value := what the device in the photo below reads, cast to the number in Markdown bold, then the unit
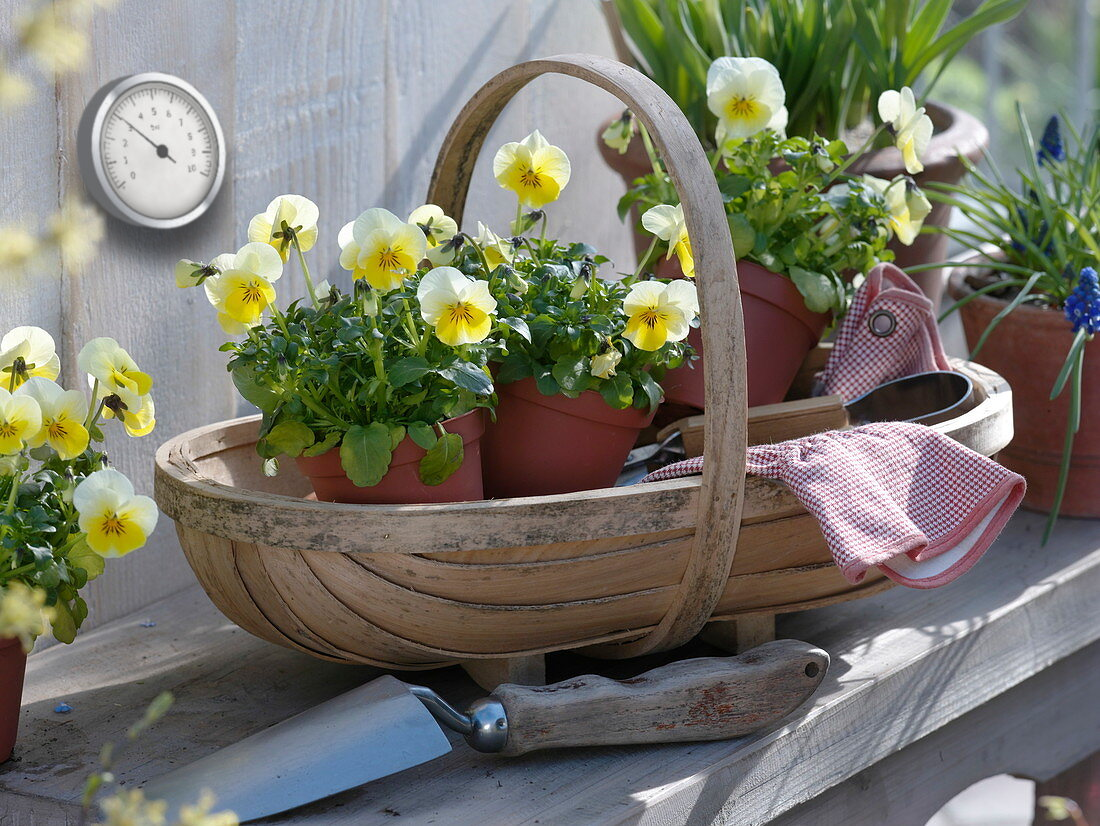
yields **3** bar
